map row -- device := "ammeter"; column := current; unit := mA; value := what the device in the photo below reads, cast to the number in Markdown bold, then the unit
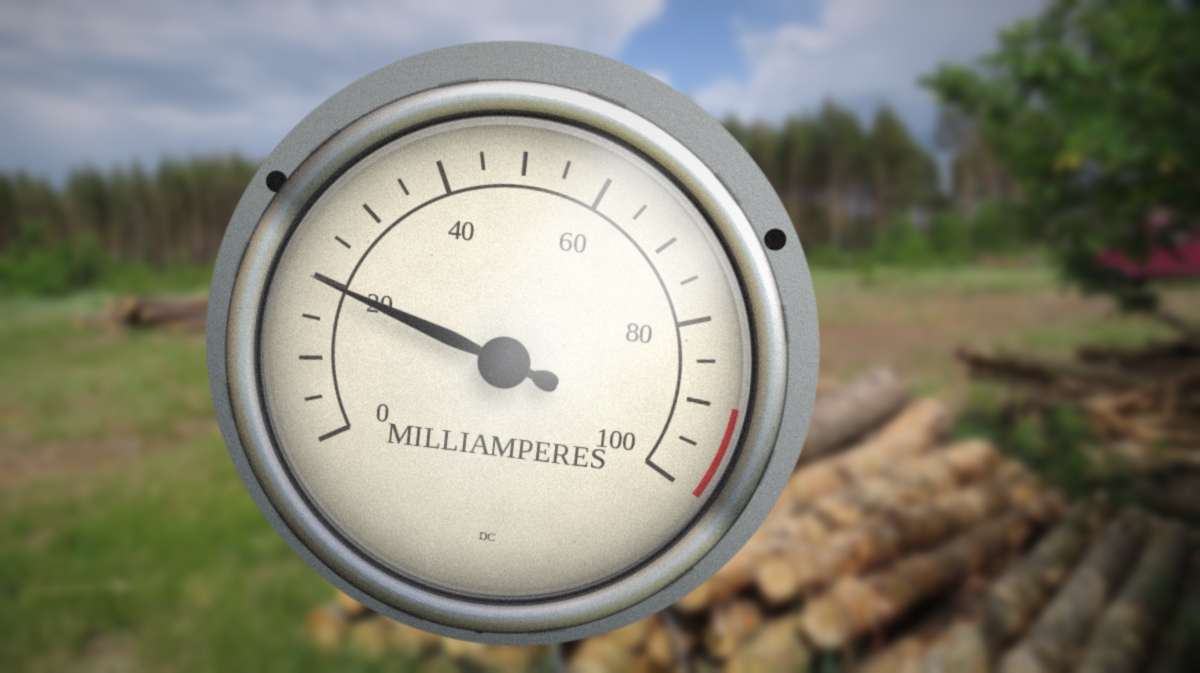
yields **20** mA
